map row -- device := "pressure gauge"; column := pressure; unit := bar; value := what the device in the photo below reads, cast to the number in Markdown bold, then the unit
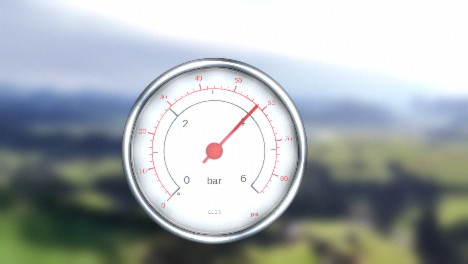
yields **4** bar
